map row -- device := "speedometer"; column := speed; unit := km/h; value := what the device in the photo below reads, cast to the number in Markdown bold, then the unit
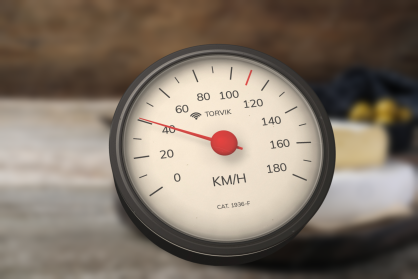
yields **40** km/h
